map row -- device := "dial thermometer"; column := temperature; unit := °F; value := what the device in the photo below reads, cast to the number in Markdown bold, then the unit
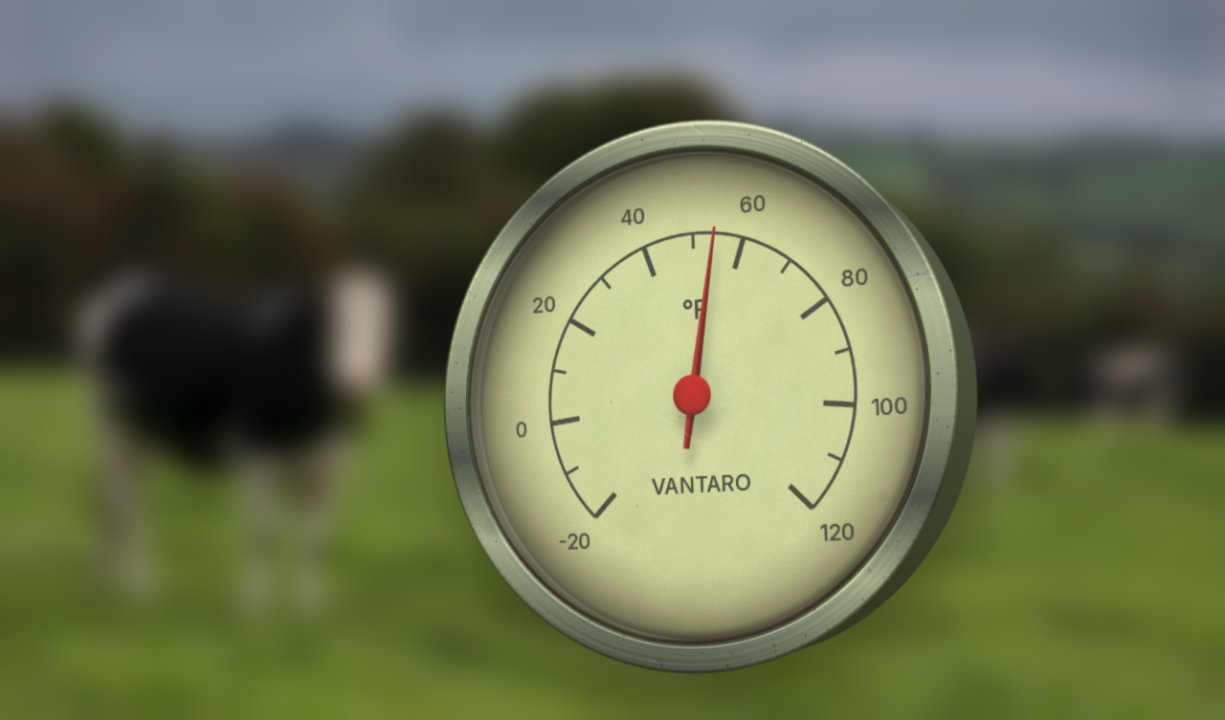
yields **55** °F
